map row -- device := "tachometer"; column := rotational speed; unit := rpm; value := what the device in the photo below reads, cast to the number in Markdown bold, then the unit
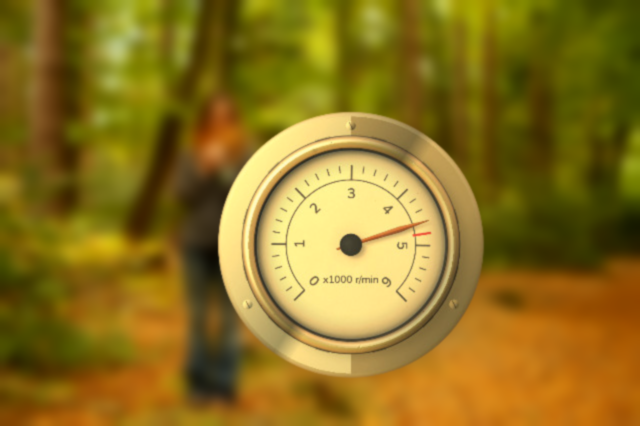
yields **4600** rpm
